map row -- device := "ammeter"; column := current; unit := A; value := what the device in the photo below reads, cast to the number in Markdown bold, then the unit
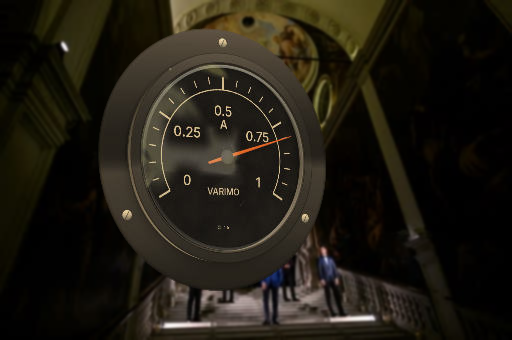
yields **0.8** A
